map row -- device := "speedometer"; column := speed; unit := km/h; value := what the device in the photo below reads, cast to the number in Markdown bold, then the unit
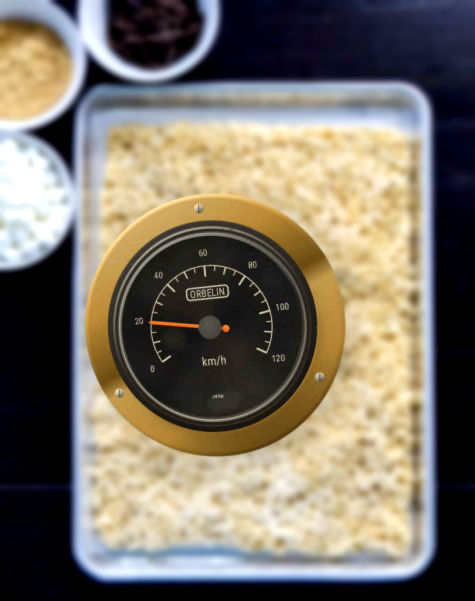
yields **20** km/h
